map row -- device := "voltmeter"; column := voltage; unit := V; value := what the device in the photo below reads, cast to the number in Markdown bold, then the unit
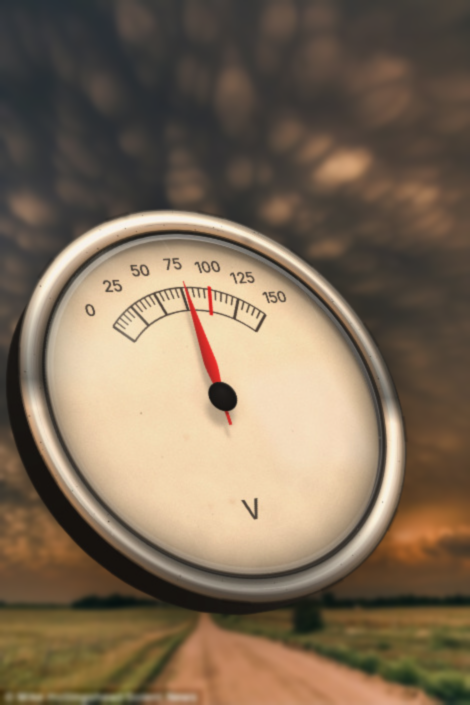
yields **75** V
